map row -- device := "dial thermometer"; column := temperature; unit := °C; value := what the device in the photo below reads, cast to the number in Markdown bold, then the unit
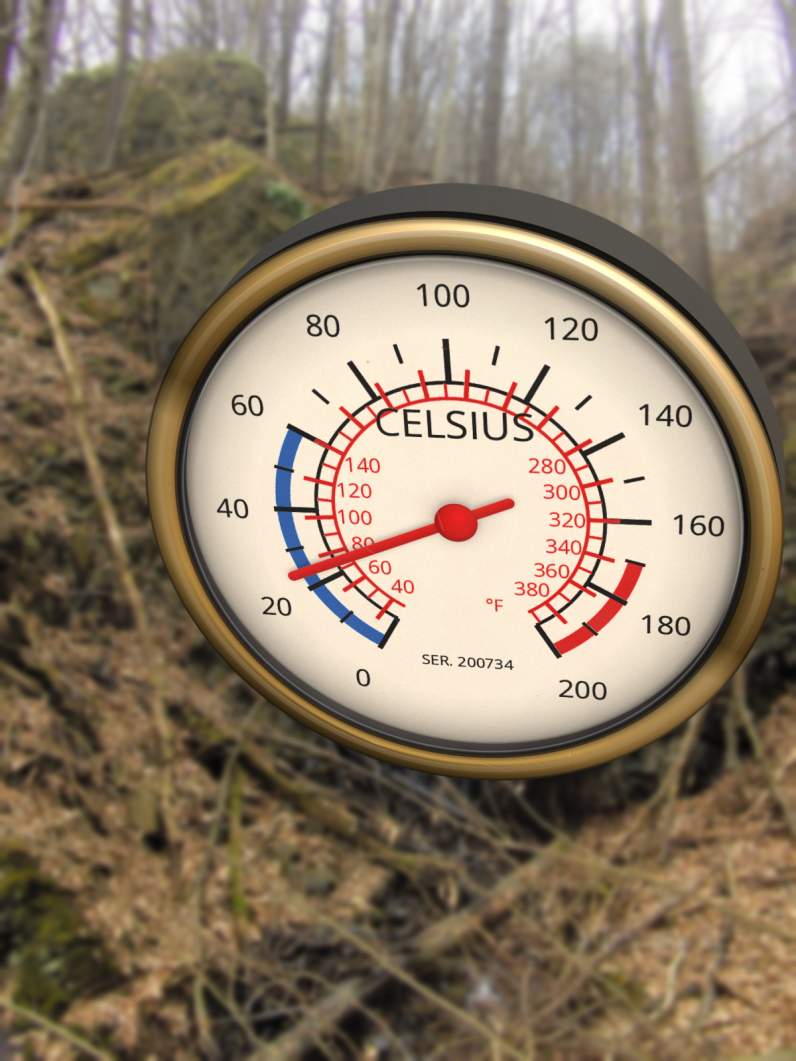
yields **25** °C
